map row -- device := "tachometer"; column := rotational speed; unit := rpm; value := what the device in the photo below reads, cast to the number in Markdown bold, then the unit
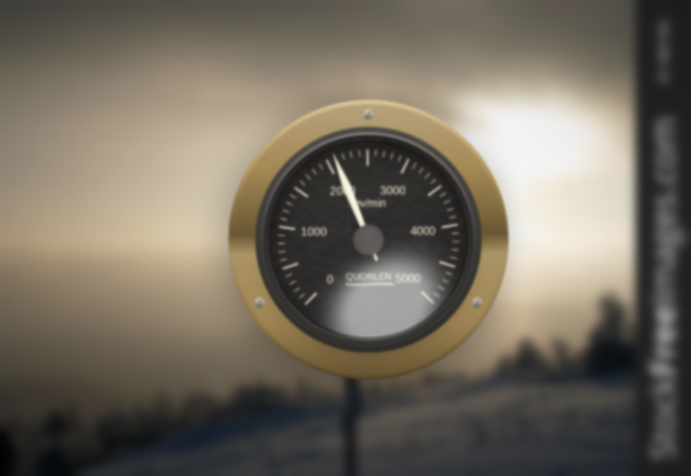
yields **2100** rpm
